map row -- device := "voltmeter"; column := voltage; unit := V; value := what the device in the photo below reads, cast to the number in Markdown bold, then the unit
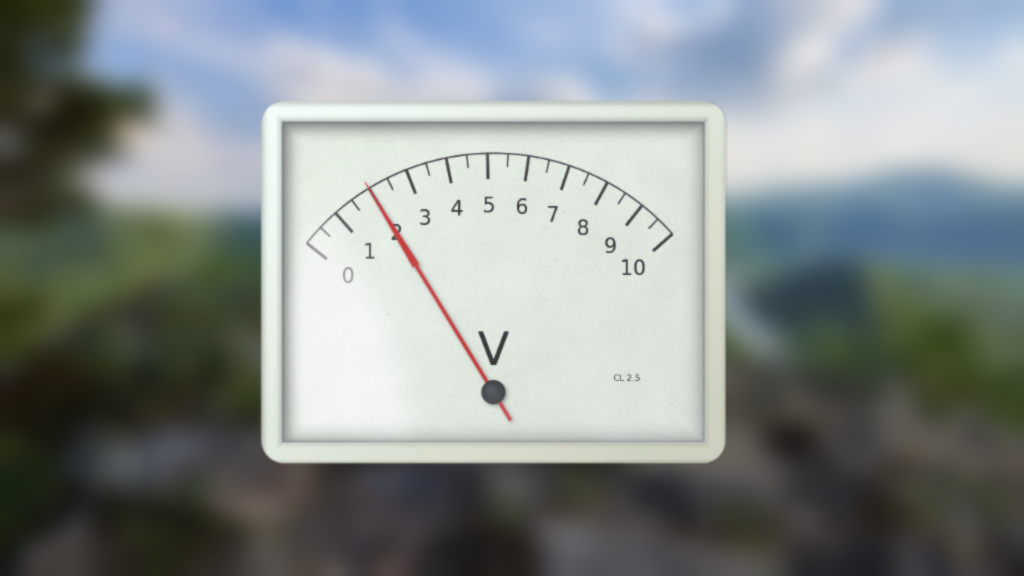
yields **2** V
